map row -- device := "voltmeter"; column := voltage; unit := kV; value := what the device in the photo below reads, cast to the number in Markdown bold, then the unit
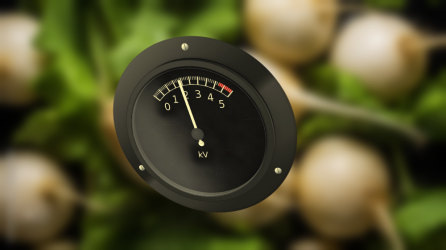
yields **2** kV
